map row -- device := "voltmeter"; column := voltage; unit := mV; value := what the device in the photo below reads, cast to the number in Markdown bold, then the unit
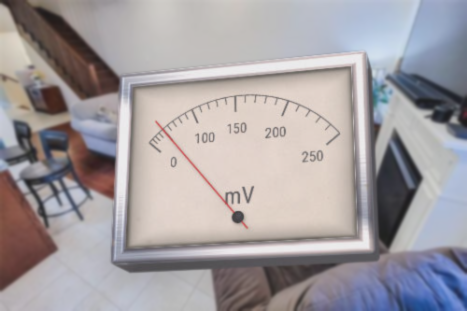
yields **50** mV
